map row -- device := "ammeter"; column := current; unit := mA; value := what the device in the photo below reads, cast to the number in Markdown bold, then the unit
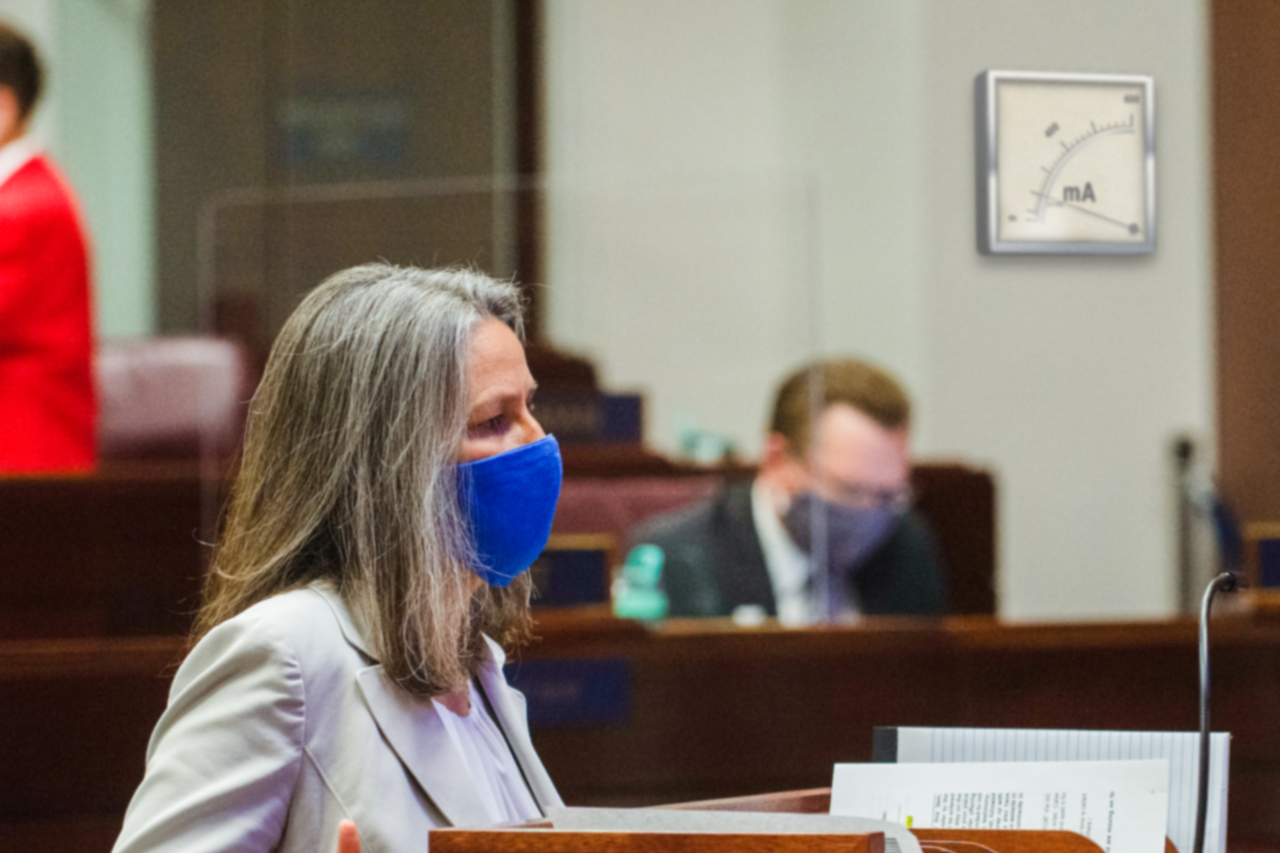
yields **200** mA
